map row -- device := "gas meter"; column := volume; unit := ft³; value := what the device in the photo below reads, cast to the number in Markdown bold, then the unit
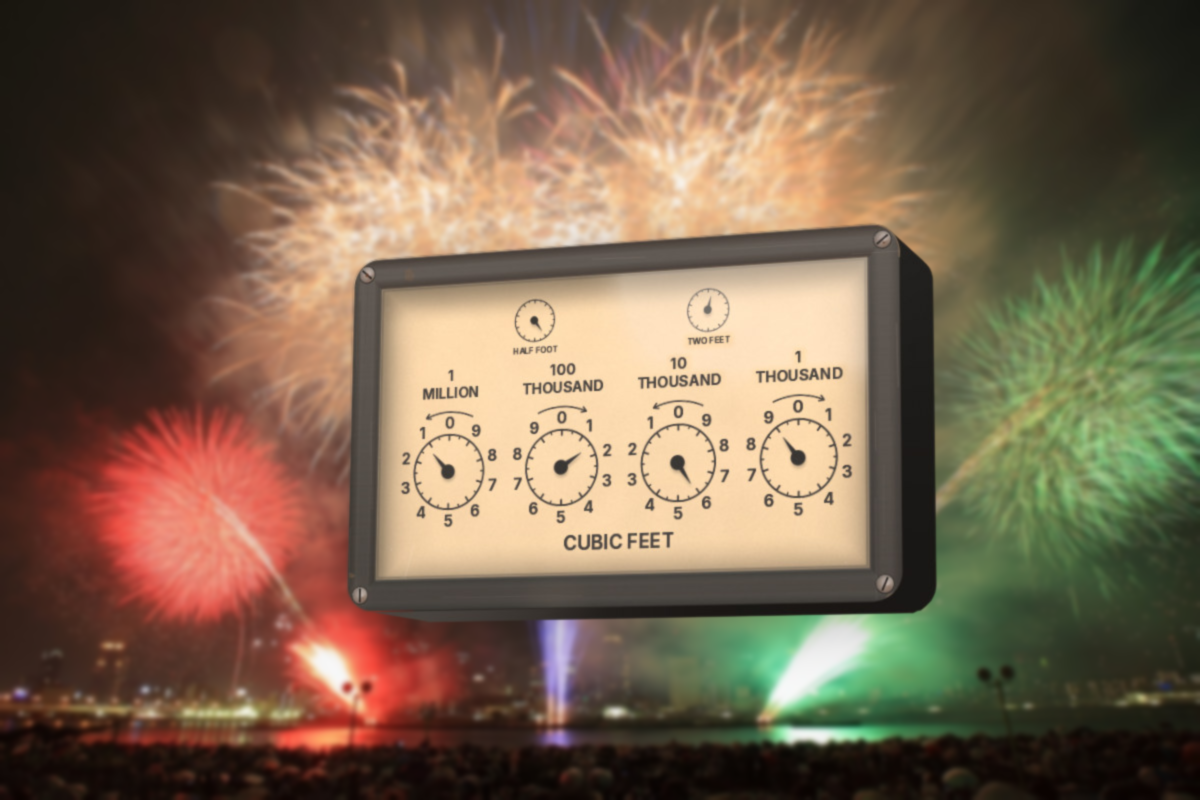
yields **115900** ft³
